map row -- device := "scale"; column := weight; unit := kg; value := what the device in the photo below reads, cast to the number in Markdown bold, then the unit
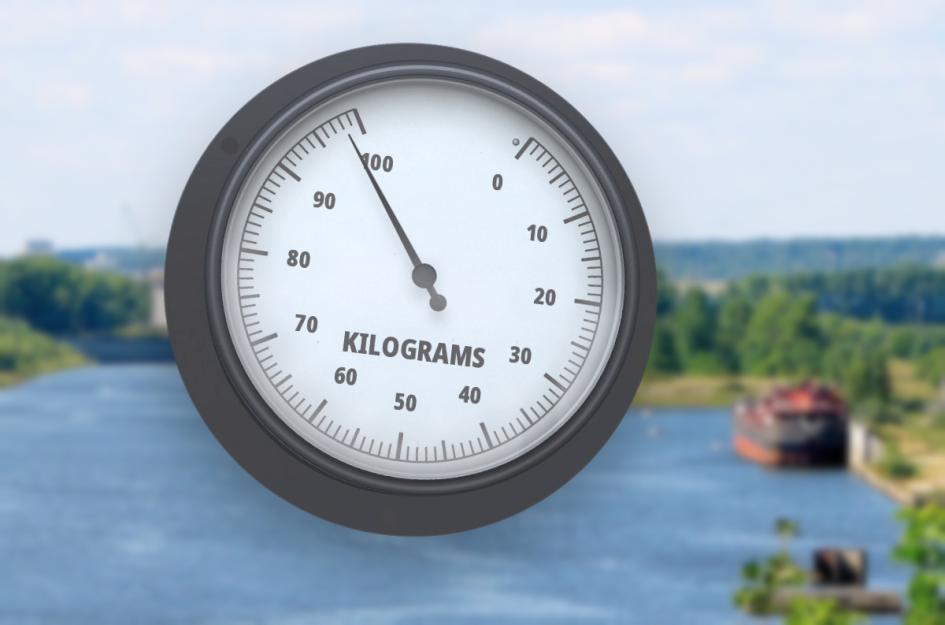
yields **98** kg
